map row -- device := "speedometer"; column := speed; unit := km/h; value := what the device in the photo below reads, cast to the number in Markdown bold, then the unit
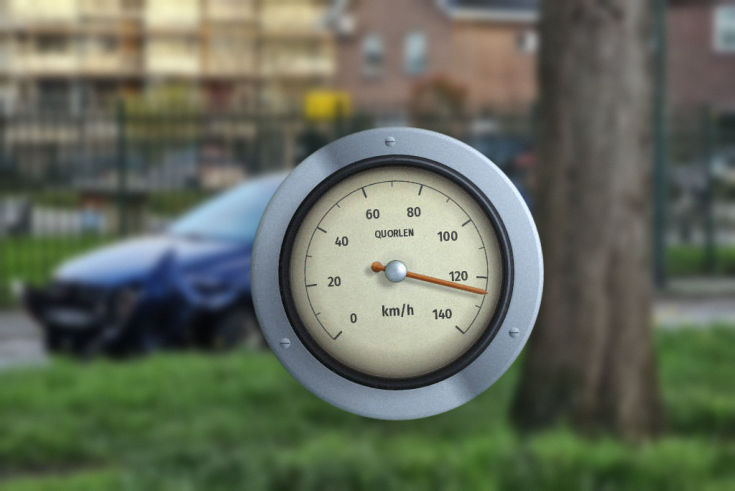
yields **125** km/h
